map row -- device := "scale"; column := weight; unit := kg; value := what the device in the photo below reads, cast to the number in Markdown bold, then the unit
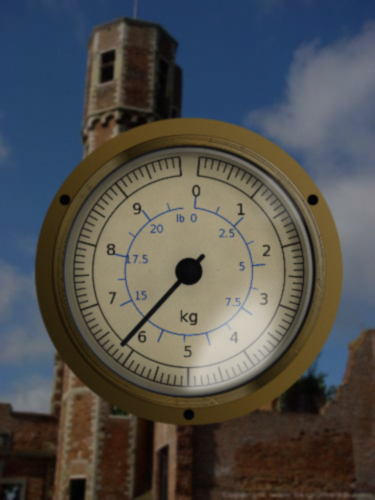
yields **6.2** kg
